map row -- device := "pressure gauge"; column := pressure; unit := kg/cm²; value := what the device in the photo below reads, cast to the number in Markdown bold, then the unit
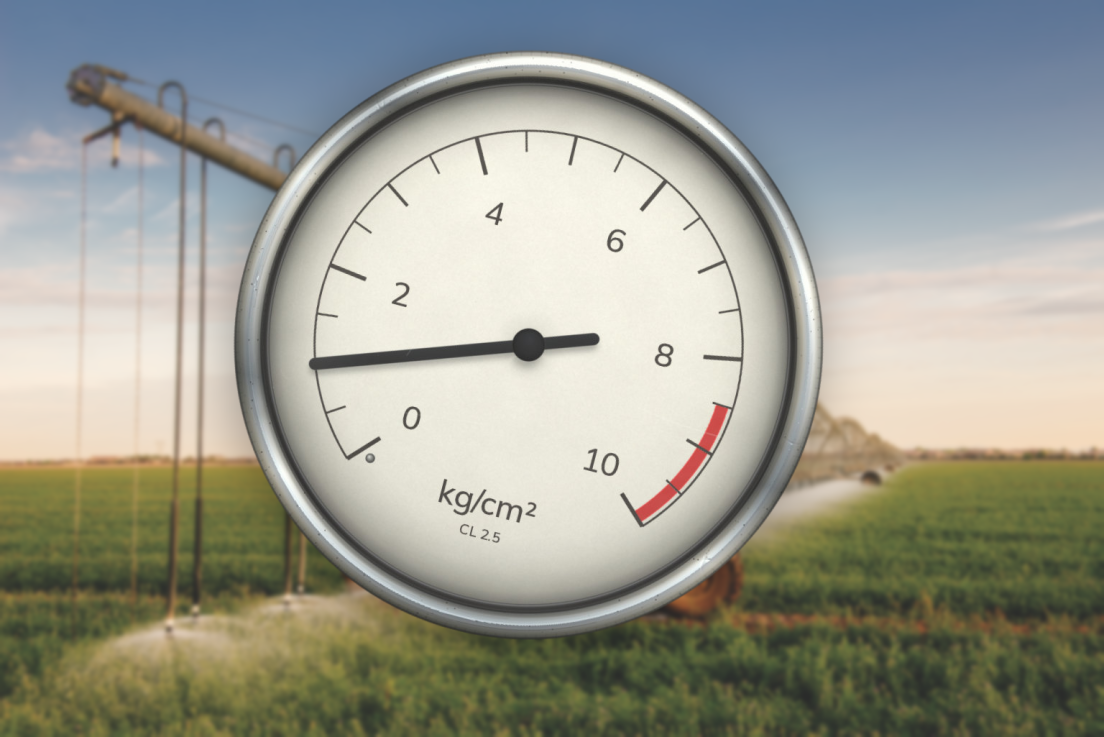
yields **1** kg/cm²
